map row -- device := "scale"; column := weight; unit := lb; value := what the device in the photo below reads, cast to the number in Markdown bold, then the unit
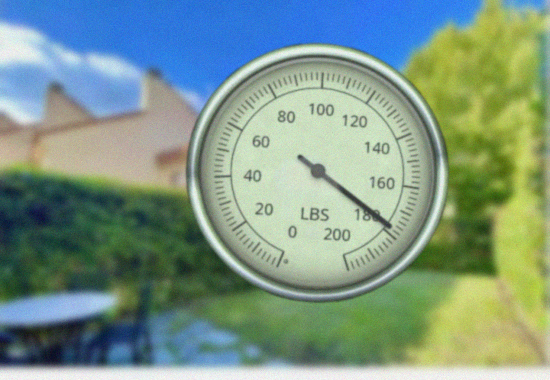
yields **178** lb
